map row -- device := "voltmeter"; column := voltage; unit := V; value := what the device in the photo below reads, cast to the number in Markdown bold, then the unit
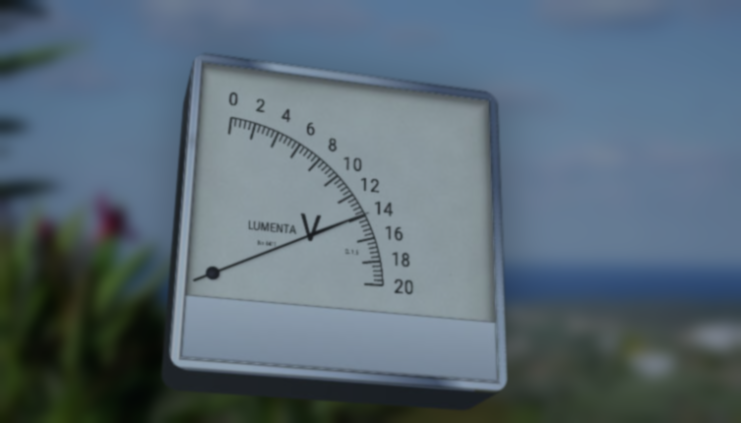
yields **14** V
